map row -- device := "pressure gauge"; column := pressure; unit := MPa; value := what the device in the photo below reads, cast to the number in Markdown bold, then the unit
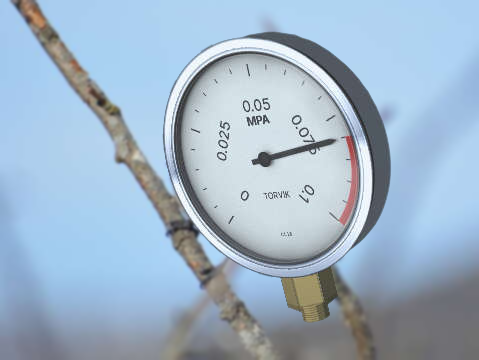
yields **0.08** MPa
